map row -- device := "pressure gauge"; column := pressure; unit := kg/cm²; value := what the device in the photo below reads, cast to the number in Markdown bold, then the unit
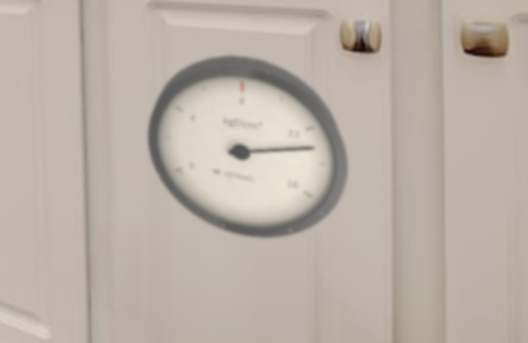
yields **13** kg/cm²
